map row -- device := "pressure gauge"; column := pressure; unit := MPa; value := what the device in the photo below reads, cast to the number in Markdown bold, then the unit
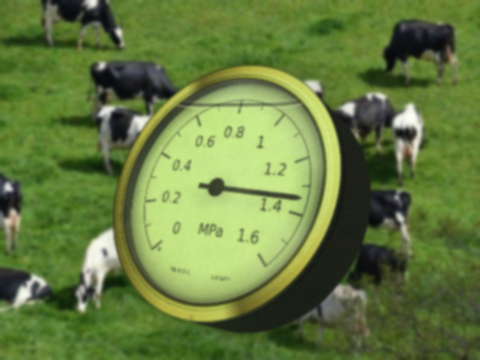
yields **1.35** MPa
